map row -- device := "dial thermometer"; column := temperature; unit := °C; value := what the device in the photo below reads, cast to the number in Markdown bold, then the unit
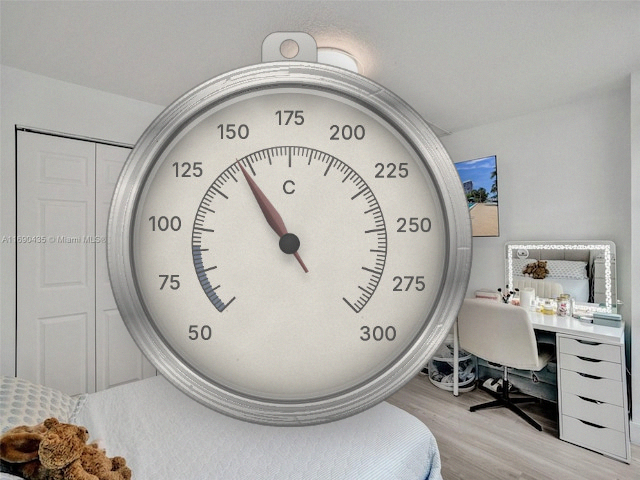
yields **145** °C
